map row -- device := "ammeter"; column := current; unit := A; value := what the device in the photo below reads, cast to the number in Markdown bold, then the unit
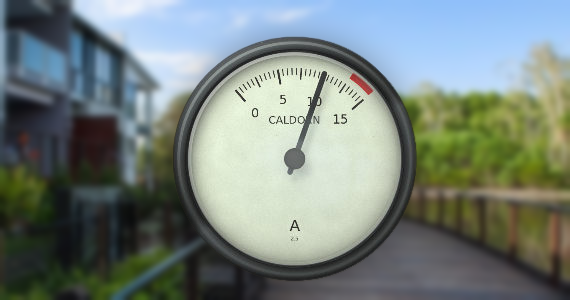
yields **10** A
